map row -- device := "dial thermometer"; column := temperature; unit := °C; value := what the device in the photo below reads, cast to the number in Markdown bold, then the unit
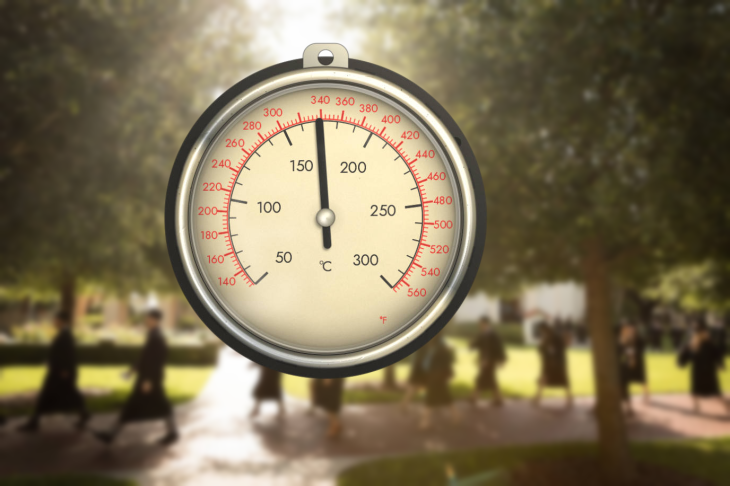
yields **170** °C
